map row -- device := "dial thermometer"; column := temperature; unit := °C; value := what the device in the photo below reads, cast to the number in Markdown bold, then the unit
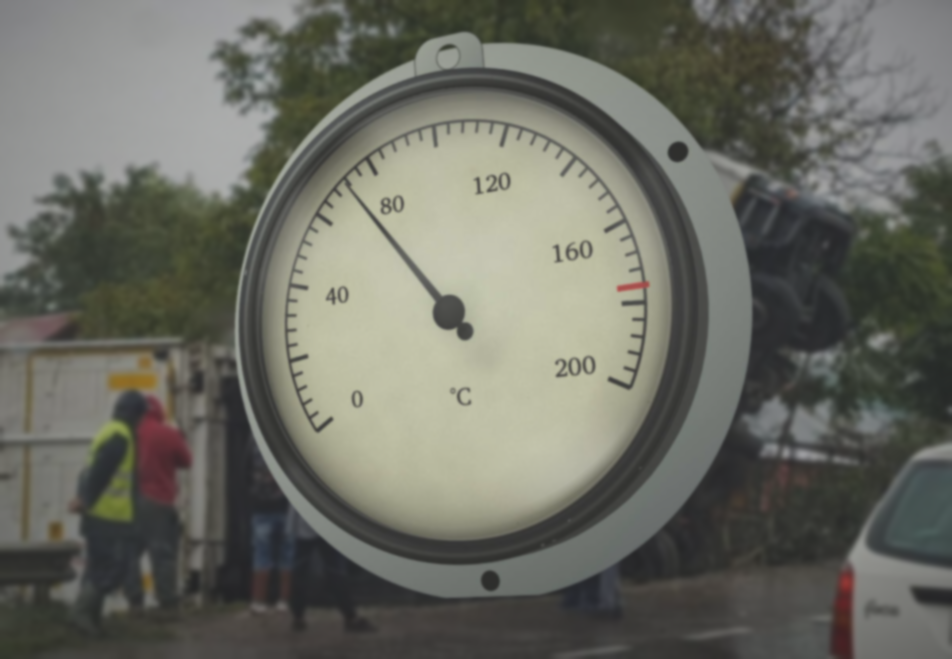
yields **72** °C
